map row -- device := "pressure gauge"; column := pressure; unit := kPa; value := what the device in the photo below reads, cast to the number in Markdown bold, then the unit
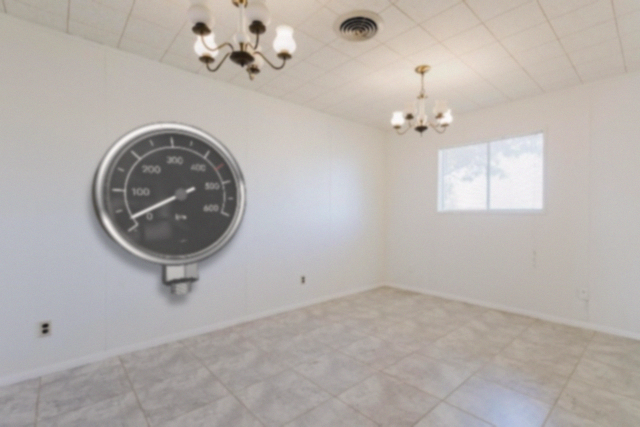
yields **25** kPa
